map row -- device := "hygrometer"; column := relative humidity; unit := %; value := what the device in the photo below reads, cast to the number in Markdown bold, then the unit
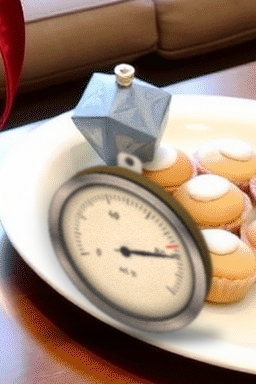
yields **80** %
